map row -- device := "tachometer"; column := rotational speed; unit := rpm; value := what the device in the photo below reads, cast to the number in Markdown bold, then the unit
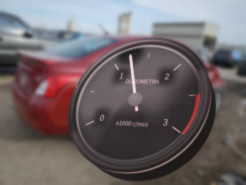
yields **1250** rpm
